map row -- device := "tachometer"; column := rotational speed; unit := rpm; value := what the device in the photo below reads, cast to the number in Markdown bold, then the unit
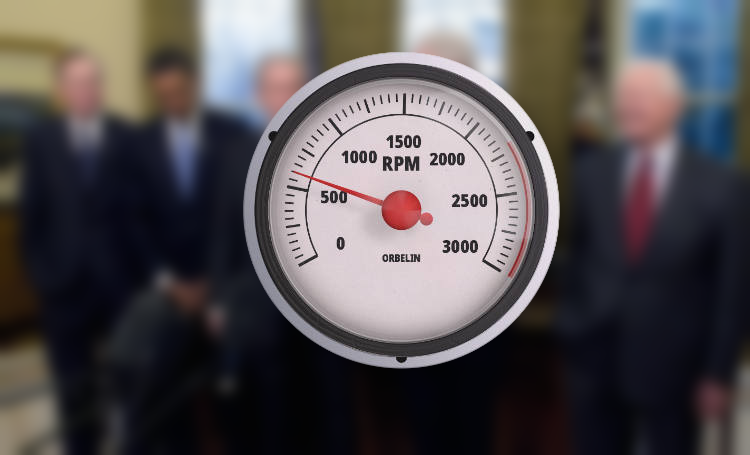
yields **600** rpm
